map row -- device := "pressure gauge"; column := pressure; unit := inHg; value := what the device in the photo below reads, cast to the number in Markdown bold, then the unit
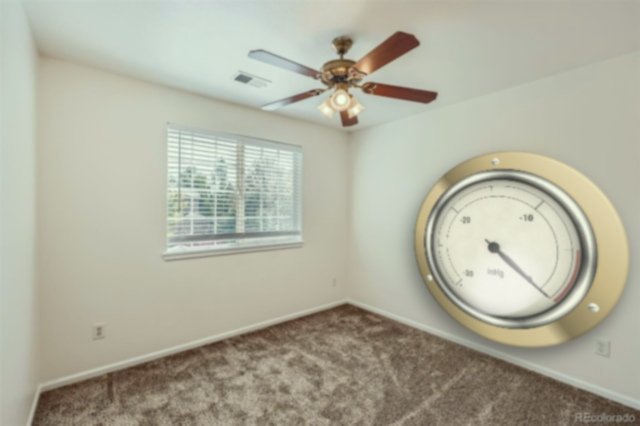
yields **0** inHg
